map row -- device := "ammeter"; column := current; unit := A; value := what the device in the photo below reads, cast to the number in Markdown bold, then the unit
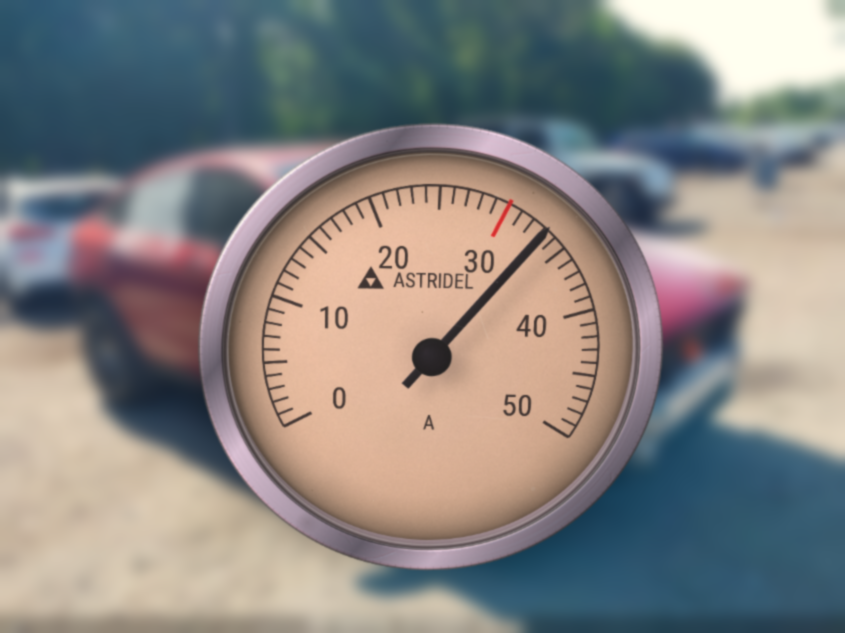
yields **33** A
